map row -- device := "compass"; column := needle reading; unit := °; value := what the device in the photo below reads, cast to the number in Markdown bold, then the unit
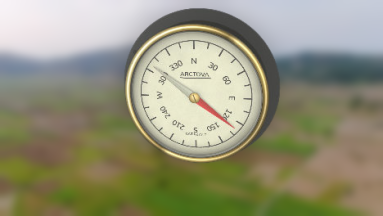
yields **127.5** °
